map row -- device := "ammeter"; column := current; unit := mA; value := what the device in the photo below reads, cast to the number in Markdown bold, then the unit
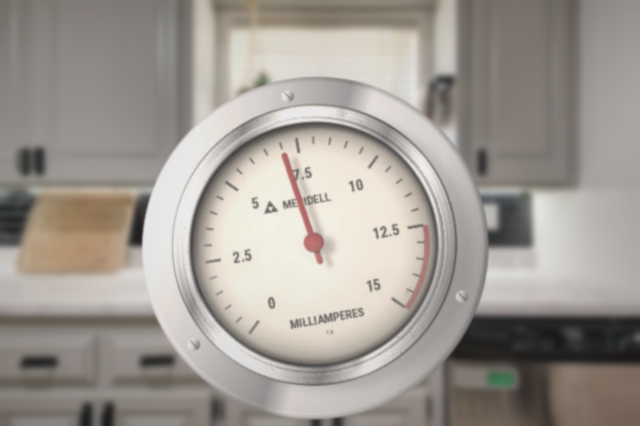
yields **7** mA
